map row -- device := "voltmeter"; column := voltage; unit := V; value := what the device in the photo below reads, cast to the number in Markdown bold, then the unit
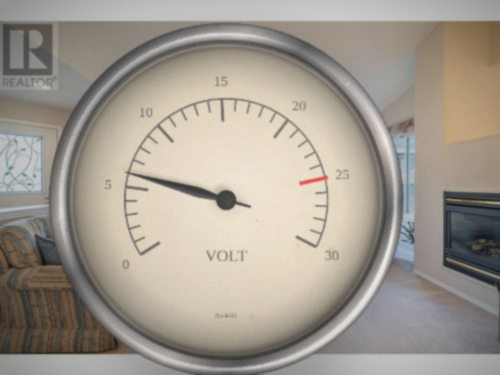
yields **6** V
